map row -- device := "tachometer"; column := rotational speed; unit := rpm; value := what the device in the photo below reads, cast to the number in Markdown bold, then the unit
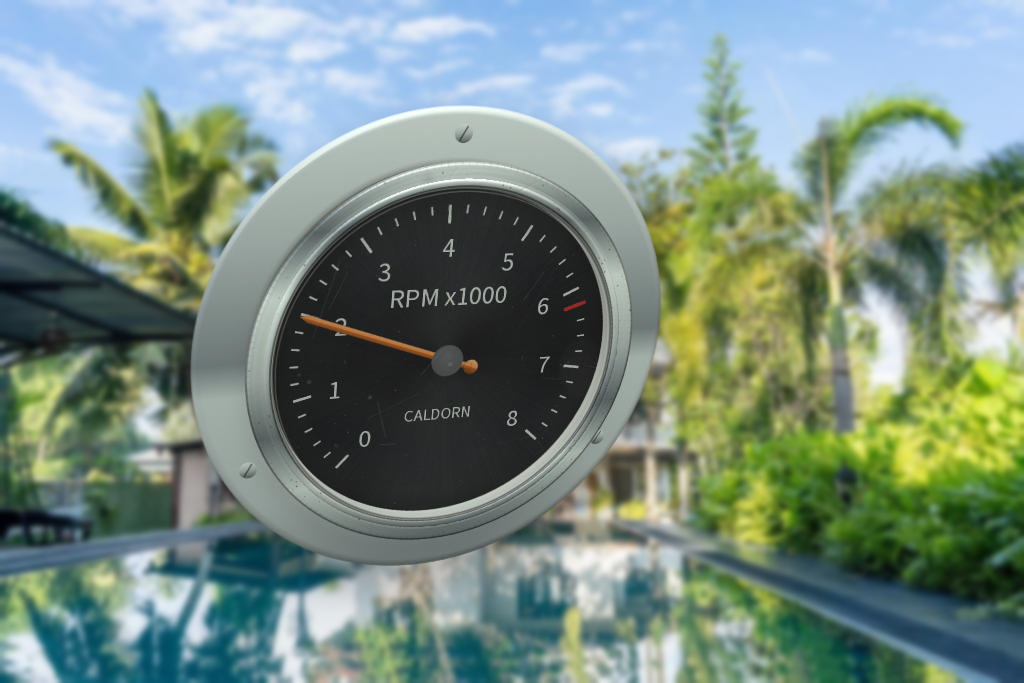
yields **2000** rpm
